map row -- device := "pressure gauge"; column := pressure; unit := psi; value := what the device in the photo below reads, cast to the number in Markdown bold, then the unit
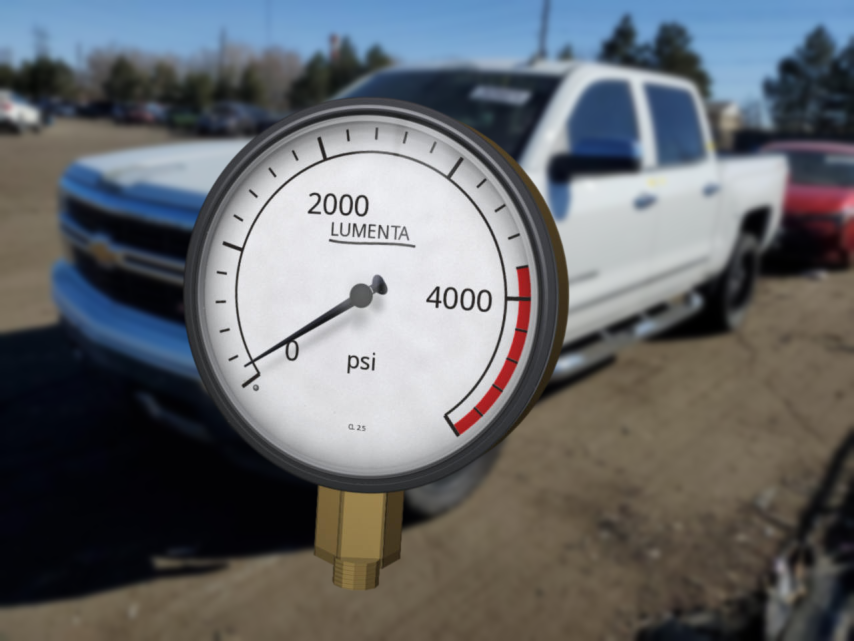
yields **100** psi
